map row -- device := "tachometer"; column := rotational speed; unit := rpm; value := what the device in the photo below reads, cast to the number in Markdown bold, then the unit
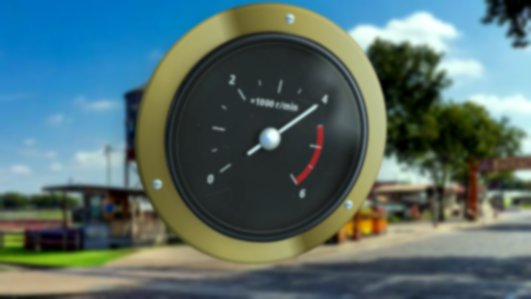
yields **4000** rpm
